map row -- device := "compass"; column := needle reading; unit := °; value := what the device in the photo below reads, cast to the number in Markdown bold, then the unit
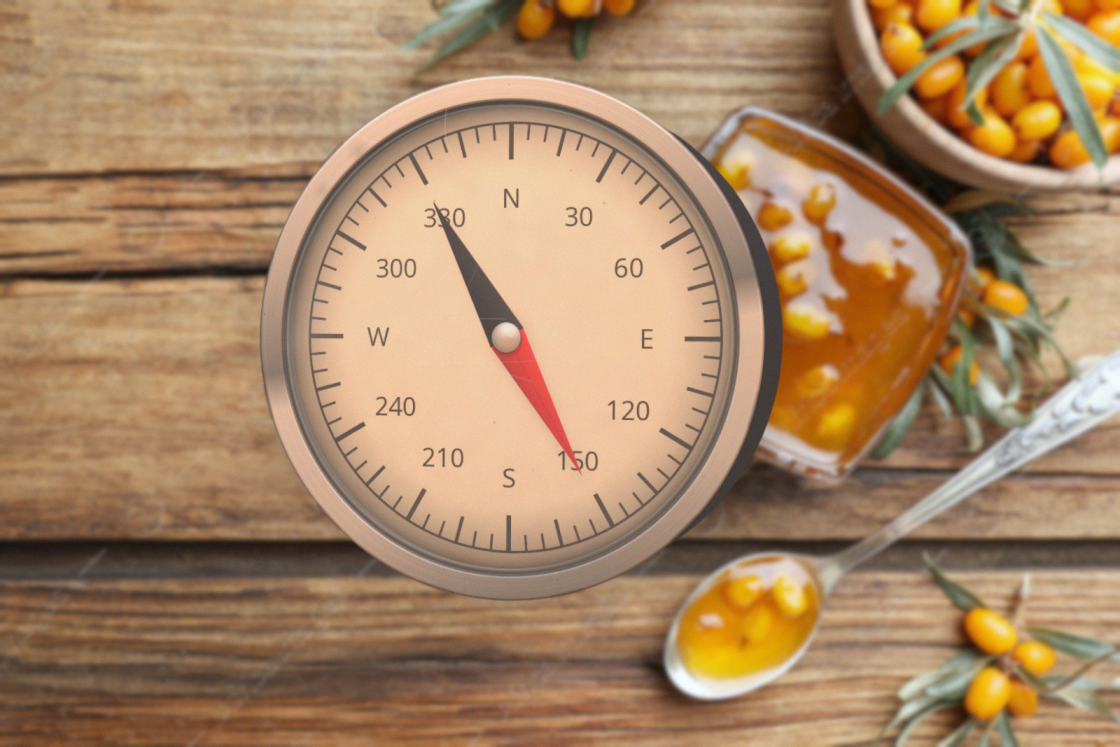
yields **150** °
